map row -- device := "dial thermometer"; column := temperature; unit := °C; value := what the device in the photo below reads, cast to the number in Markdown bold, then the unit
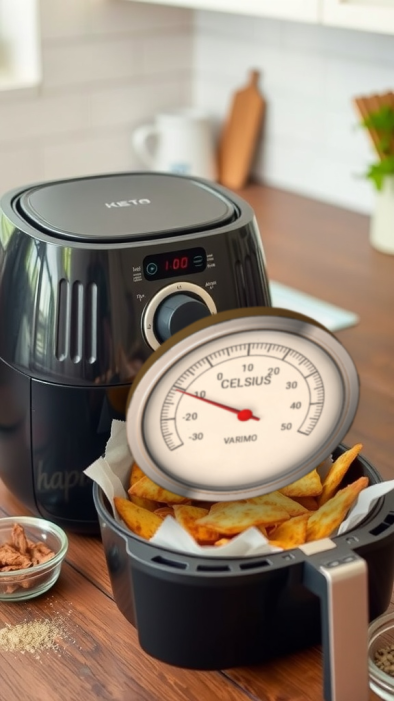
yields **-10** °C
